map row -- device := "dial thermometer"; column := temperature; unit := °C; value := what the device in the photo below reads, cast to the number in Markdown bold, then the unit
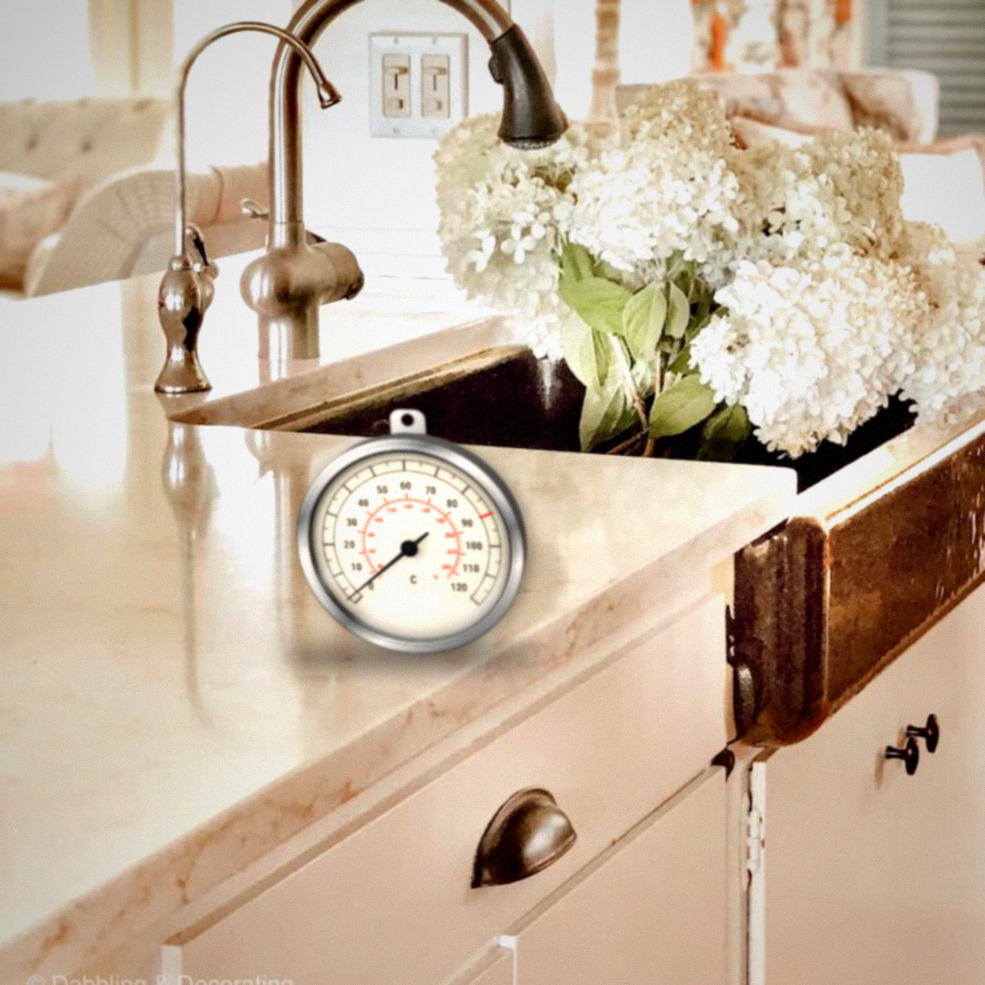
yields **2.5** °C
